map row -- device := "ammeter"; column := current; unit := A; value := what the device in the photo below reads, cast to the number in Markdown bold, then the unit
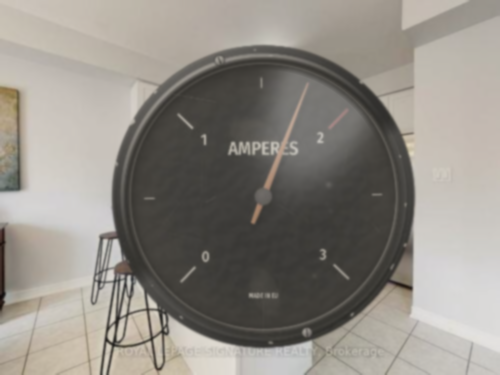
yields **1.75** A
